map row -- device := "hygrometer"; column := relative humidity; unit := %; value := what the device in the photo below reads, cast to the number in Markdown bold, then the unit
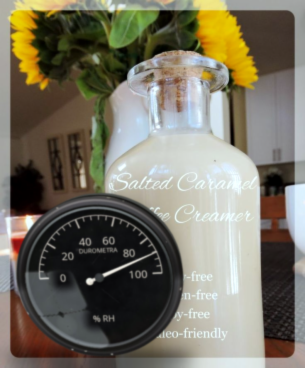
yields **88** %
